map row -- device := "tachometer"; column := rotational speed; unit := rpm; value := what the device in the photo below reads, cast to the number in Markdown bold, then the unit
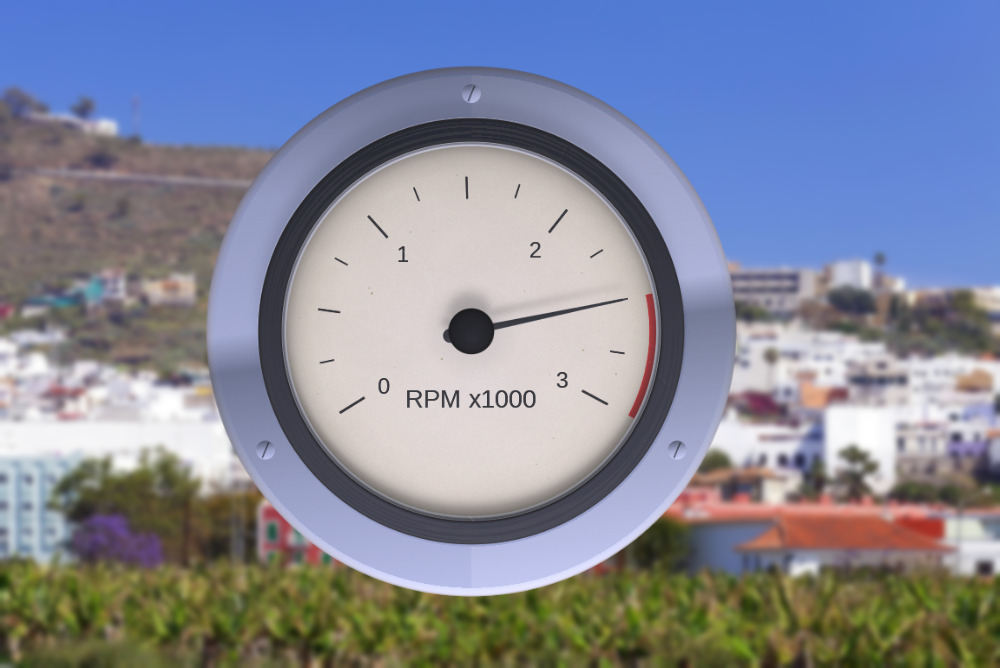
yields **2500** rpm
